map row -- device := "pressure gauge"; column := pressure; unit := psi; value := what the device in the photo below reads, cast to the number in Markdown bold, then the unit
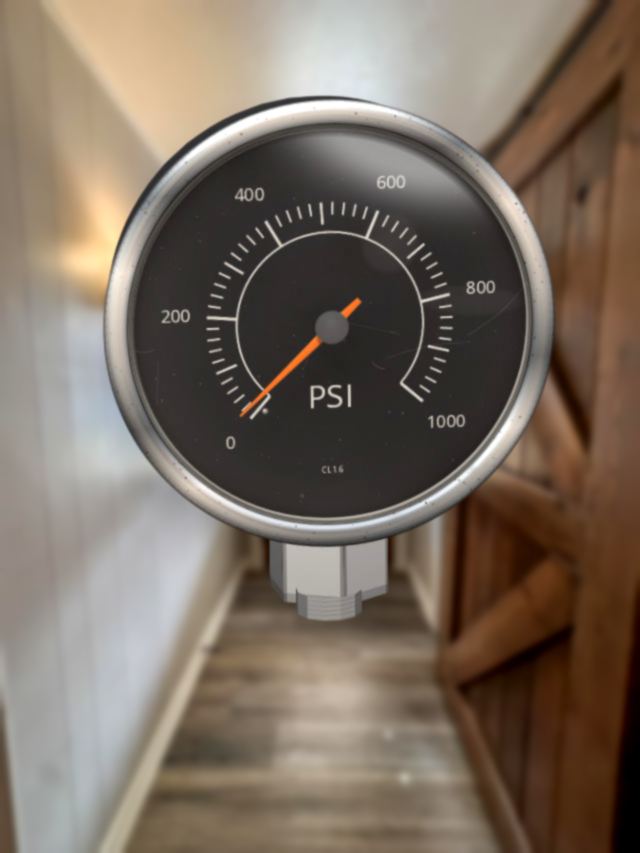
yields **20** psi
